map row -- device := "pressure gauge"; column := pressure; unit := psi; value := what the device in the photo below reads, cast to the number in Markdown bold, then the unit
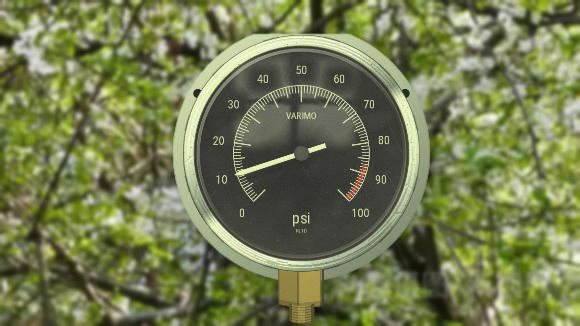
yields **10** psi
